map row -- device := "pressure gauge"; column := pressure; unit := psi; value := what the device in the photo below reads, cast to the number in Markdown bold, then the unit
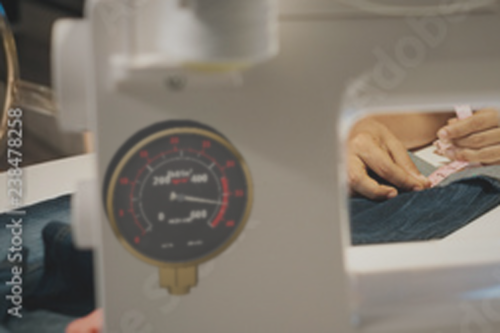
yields **525** psi
